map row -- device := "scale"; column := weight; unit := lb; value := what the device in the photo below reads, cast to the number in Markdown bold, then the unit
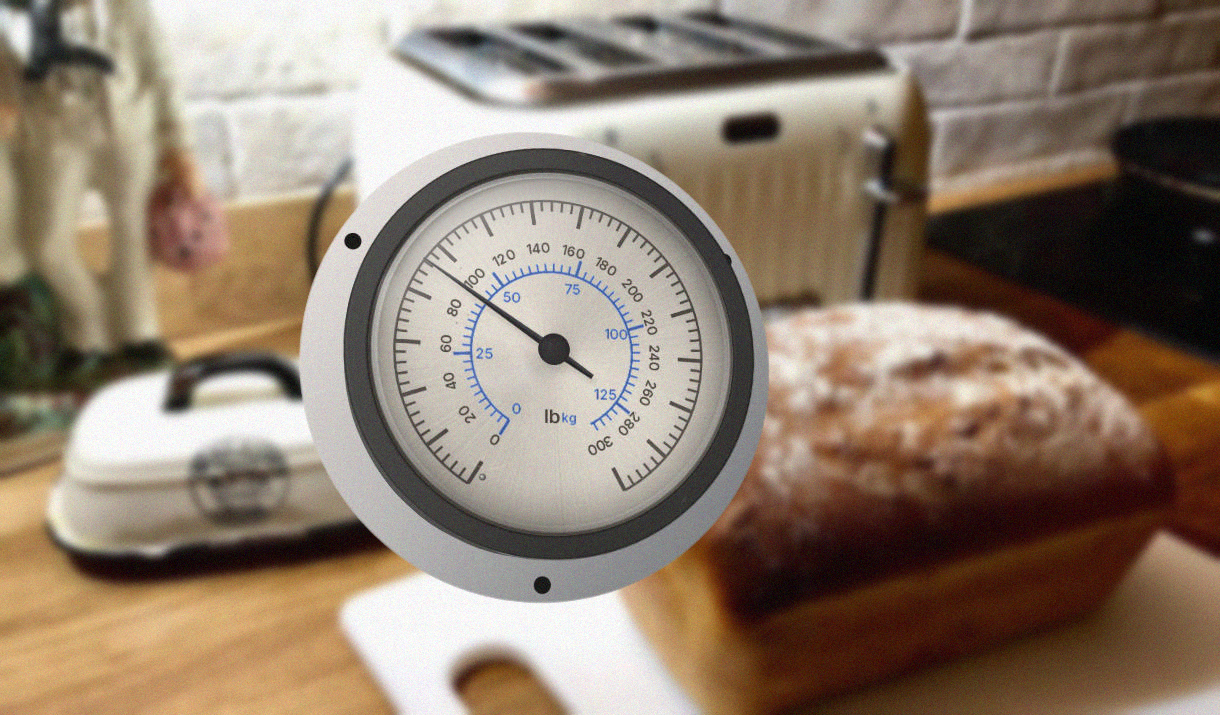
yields **92** lb
